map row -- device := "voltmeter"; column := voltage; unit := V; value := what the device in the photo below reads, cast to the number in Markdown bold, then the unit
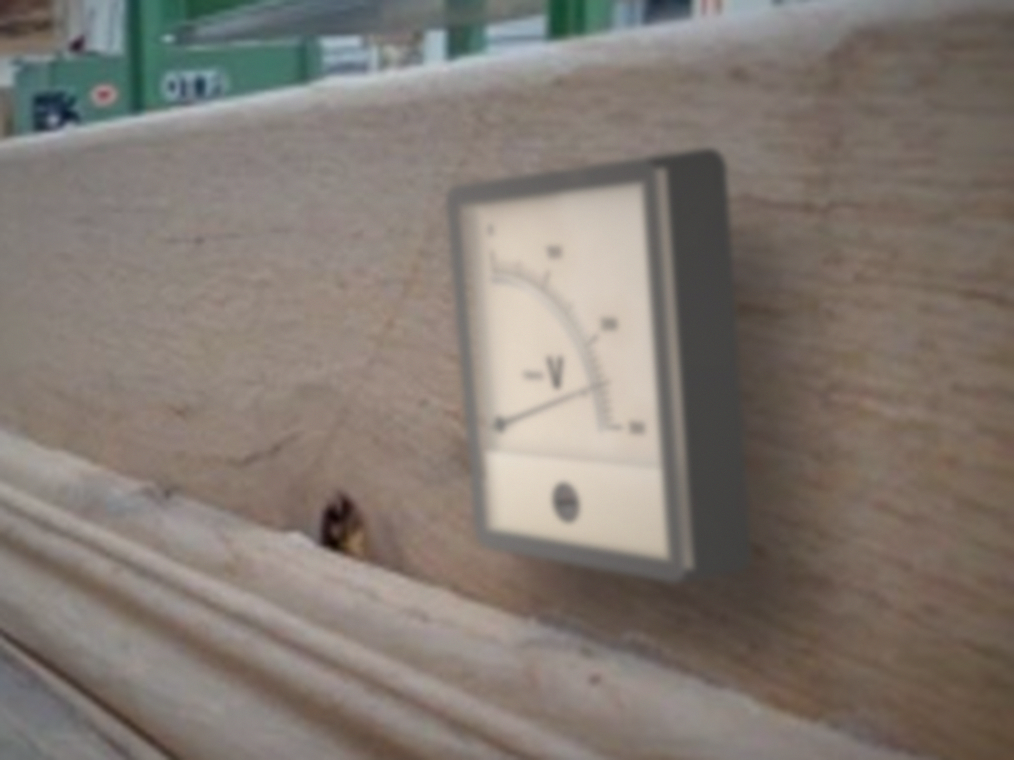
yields **250** V
